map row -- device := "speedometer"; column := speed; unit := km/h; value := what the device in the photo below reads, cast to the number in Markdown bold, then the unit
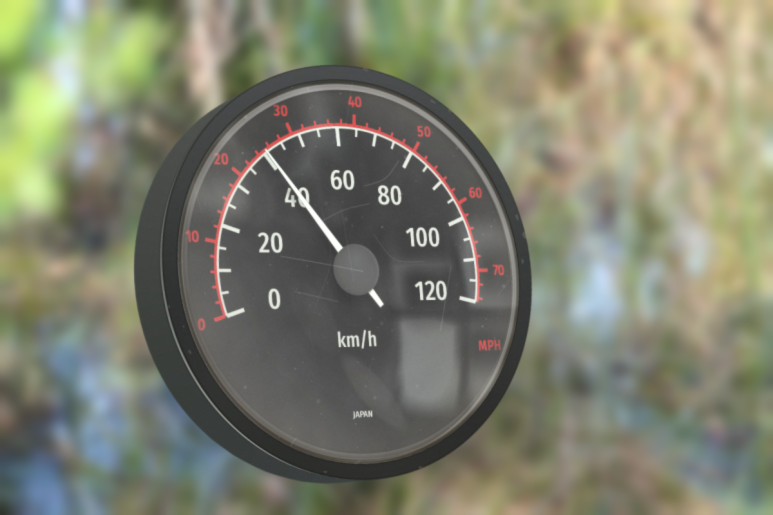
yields **40** km/h
